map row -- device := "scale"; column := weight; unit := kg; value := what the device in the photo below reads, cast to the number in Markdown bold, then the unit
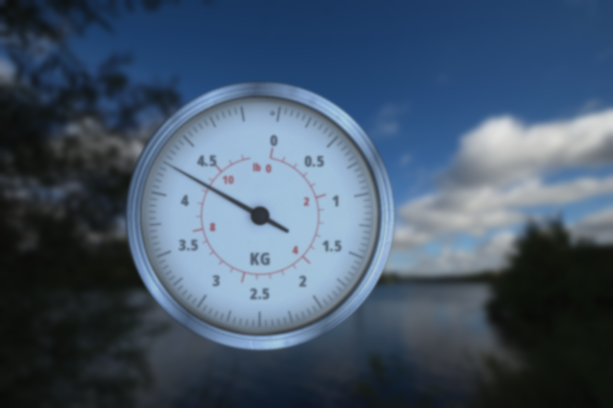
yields **4.25** kg
